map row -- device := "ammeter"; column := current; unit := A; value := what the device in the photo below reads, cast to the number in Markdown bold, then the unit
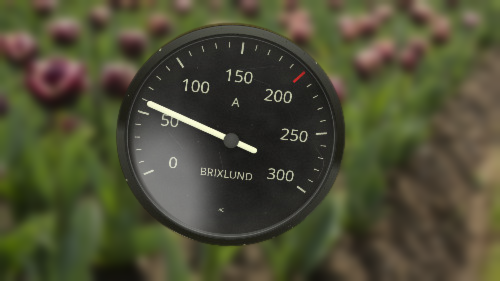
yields **60** A
